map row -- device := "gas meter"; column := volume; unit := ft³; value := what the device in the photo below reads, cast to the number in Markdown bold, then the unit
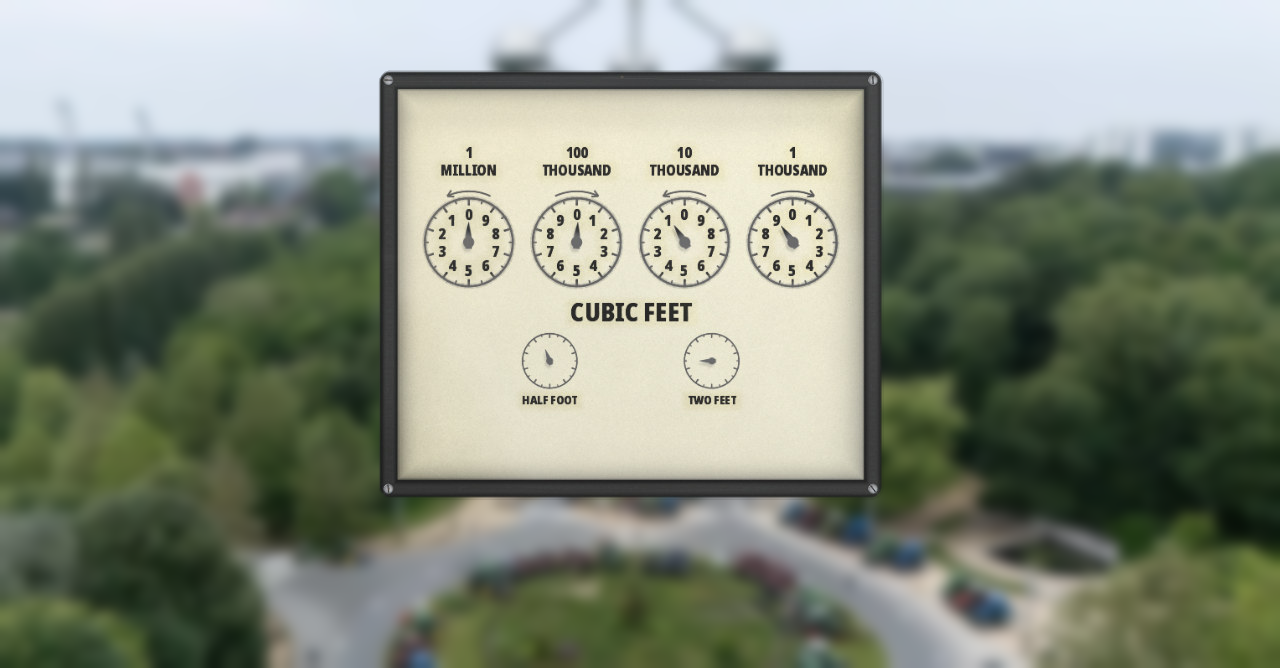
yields **900** ft³
